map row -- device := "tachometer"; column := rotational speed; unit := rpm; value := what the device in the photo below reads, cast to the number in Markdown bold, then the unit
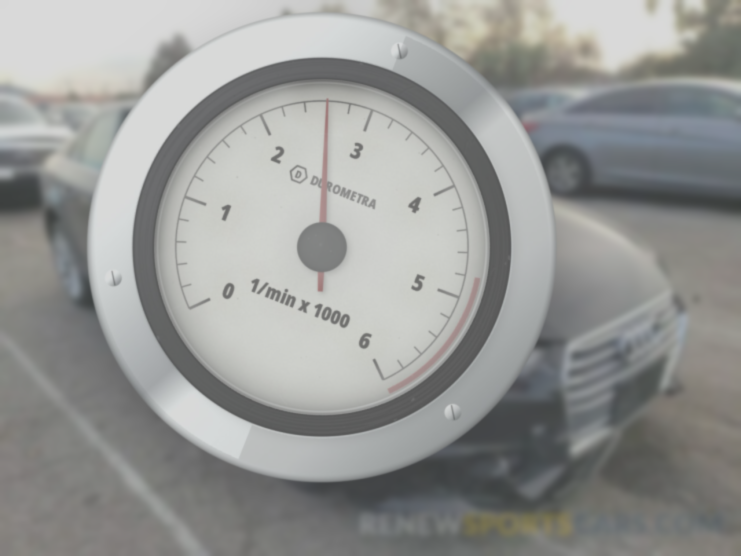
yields **2600** rpm
